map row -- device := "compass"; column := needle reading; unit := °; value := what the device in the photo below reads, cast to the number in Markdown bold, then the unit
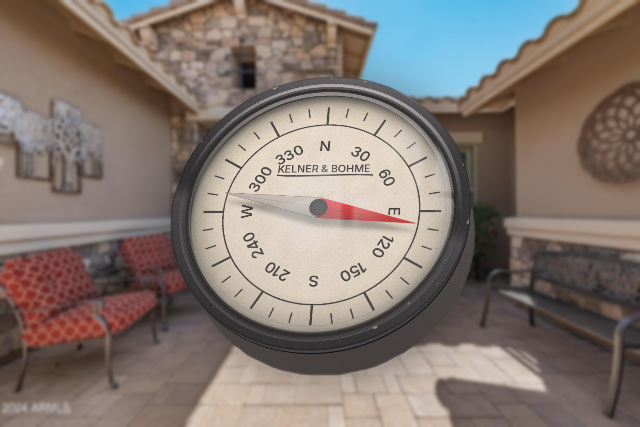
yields **100** °
